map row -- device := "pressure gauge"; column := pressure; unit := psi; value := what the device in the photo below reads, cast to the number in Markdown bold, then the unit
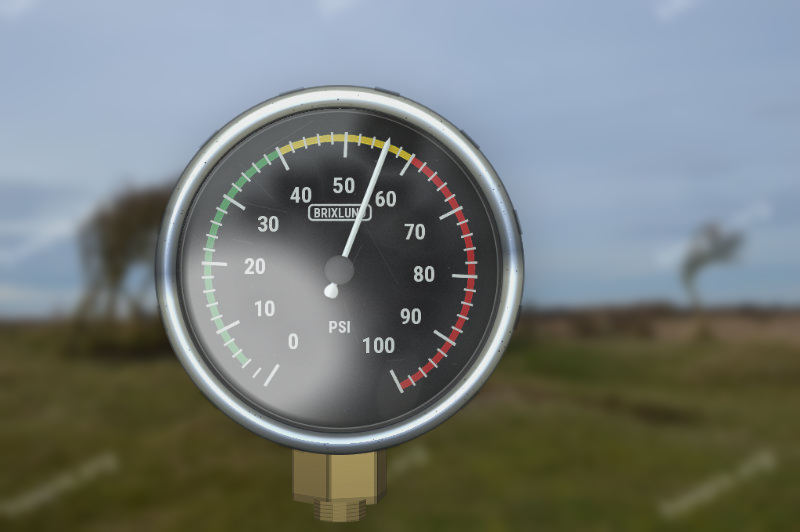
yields **56** psi
